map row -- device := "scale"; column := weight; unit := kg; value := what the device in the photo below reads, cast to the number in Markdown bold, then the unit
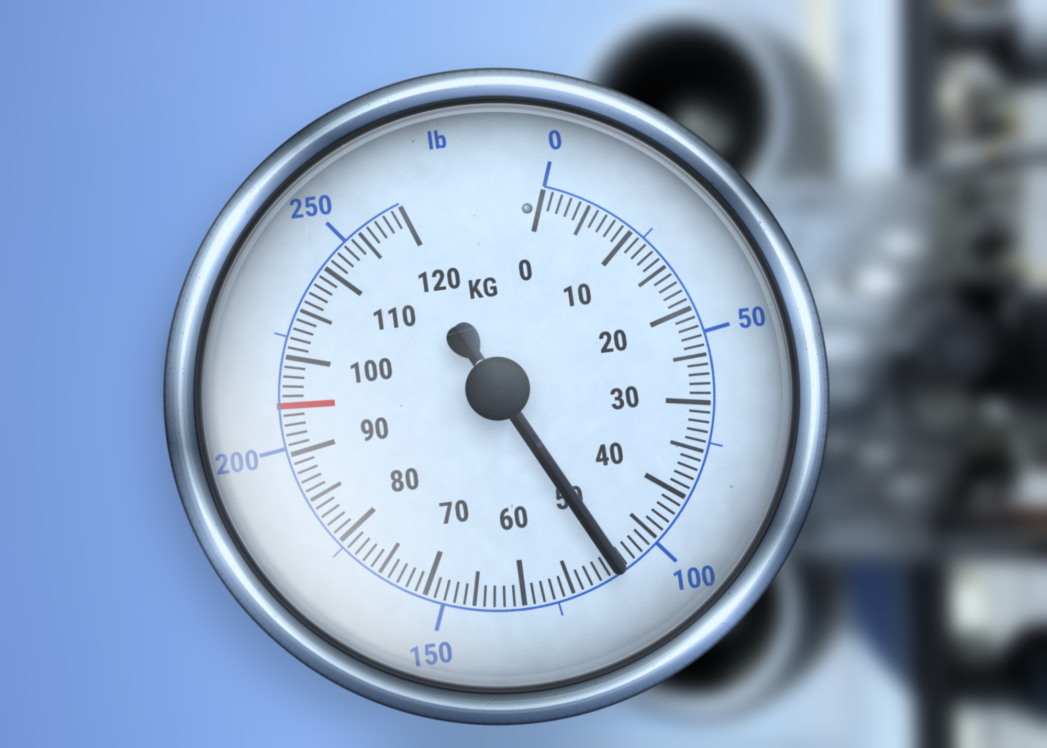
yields **50** kg
